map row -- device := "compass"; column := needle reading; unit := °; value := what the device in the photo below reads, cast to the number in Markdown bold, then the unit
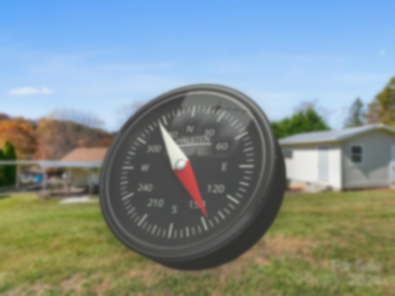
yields **145** °
